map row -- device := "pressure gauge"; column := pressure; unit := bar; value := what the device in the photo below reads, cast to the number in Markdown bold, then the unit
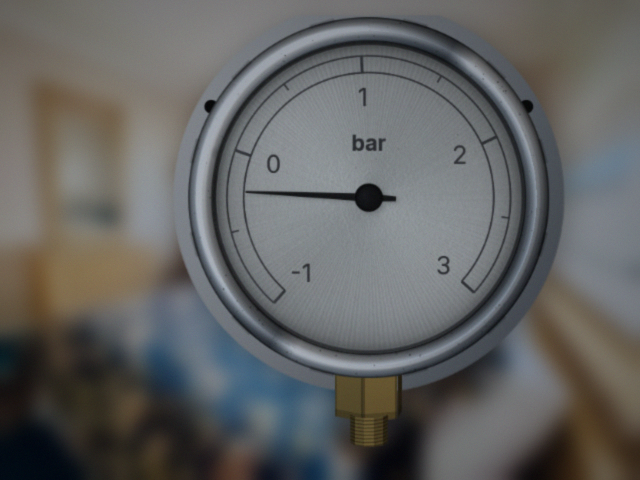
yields **-0.25** bar
